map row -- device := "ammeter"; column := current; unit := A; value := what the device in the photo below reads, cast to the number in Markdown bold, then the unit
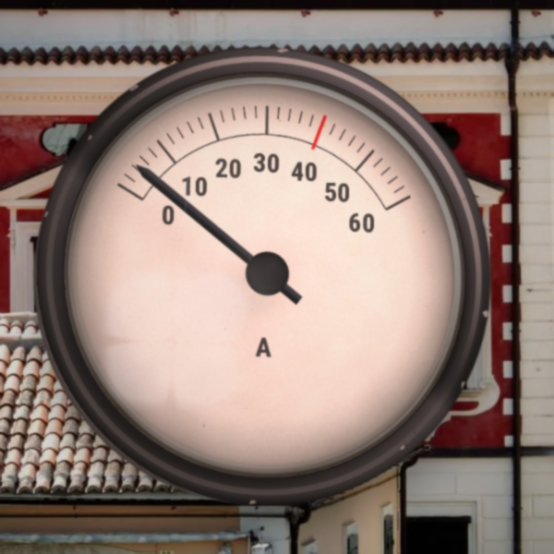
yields **4** A
